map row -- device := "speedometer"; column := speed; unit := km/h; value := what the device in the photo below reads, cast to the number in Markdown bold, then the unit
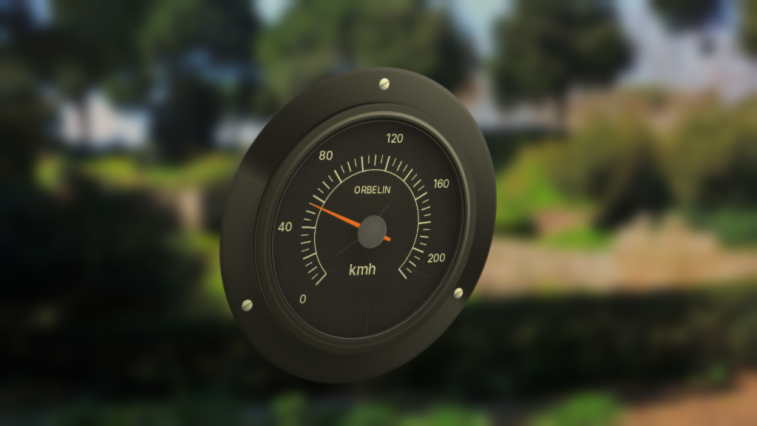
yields **55** km/h
